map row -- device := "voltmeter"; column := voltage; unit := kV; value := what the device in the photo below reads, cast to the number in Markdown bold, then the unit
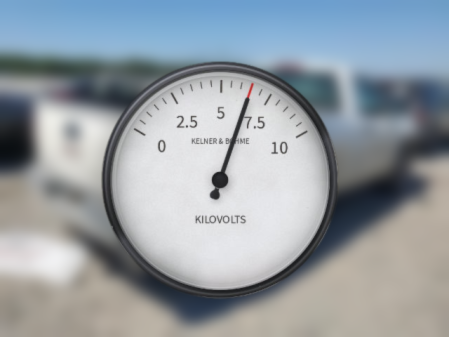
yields **6.5** kV
